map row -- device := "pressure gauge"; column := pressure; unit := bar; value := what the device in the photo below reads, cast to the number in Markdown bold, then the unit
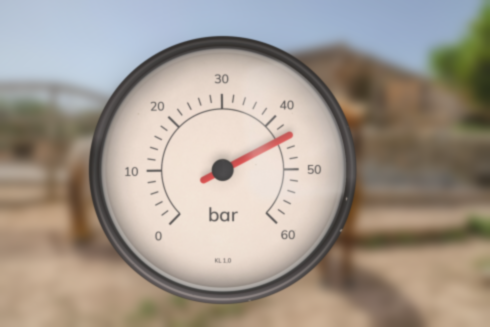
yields **44** bar
